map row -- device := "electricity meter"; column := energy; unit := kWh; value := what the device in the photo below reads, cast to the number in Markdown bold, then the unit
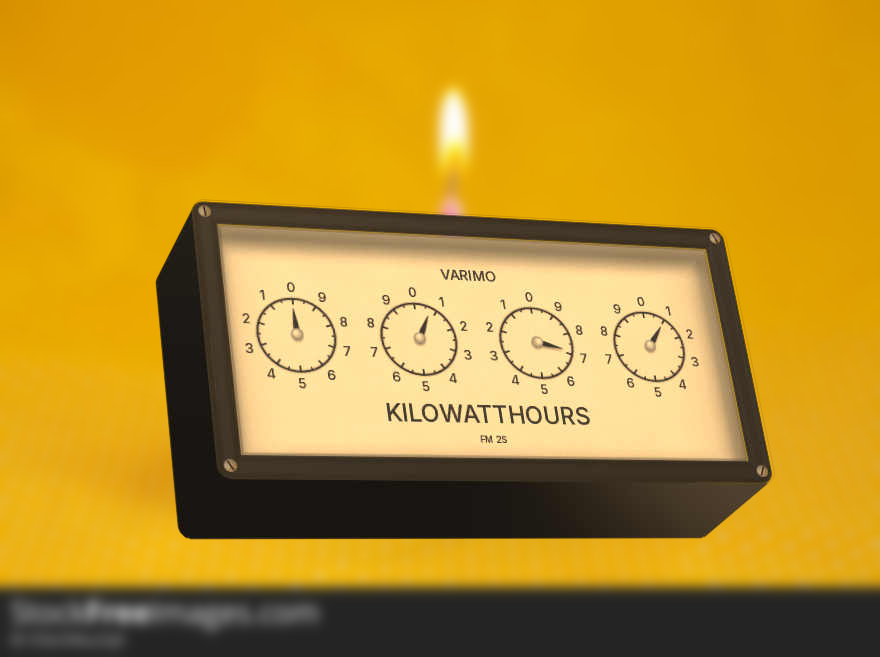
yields **71** kWh
